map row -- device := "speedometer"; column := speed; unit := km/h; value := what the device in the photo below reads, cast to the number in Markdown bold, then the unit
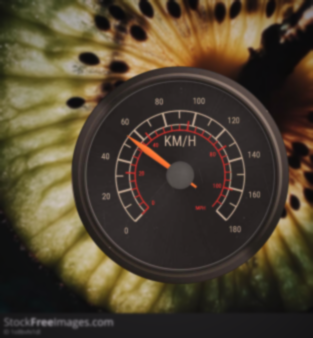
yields **55** km/h
